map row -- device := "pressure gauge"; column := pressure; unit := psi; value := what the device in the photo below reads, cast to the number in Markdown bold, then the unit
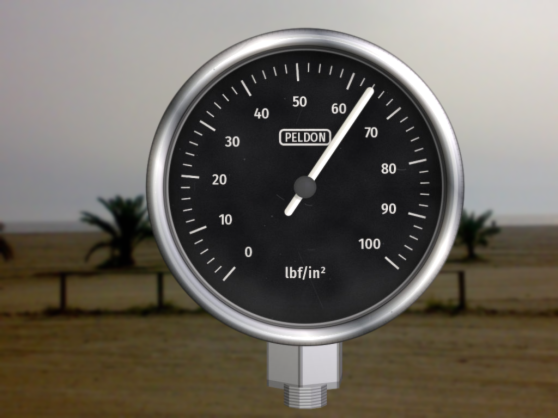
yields **64** psi
